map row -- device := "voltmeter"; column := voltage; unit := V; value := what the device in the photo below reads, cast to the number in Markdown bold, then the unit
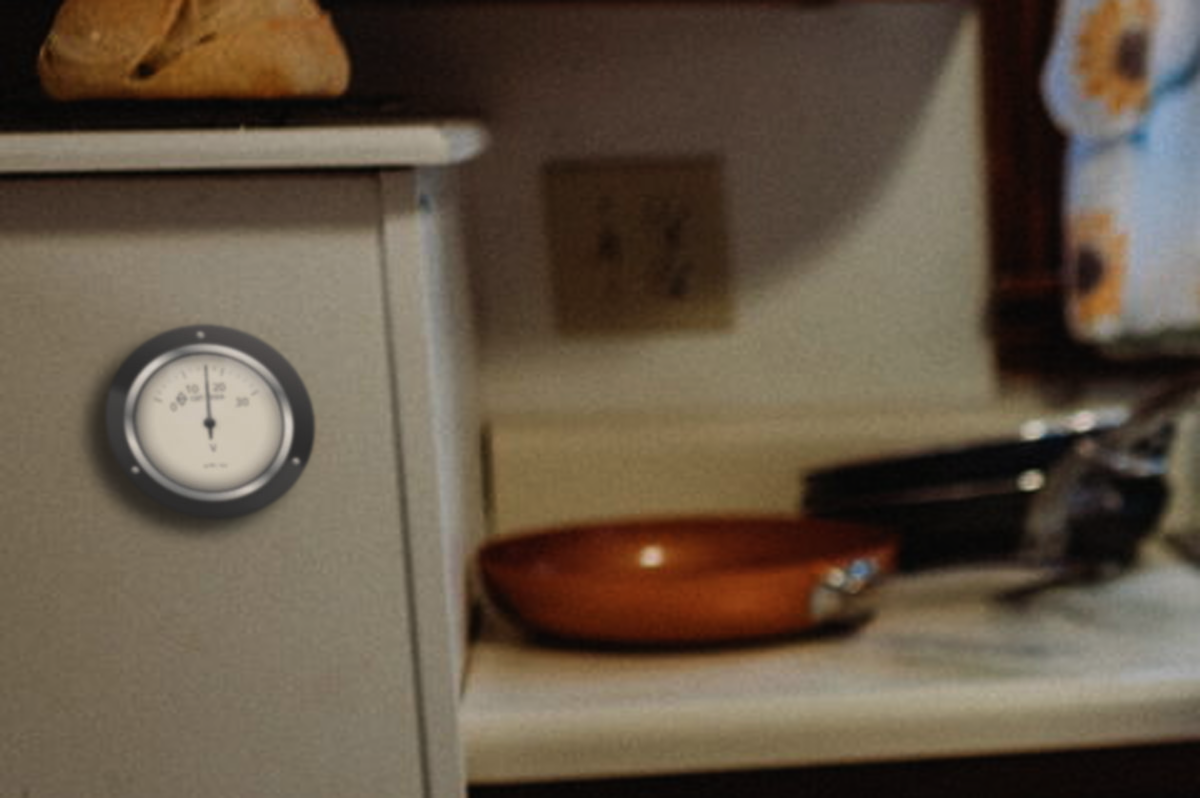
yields **16** V
